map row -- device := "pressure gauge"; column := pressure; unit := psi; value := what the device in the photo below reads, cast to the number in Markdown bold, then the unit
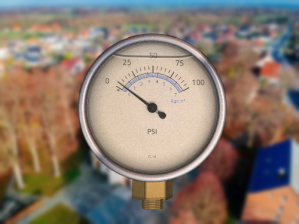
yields **5** psi
